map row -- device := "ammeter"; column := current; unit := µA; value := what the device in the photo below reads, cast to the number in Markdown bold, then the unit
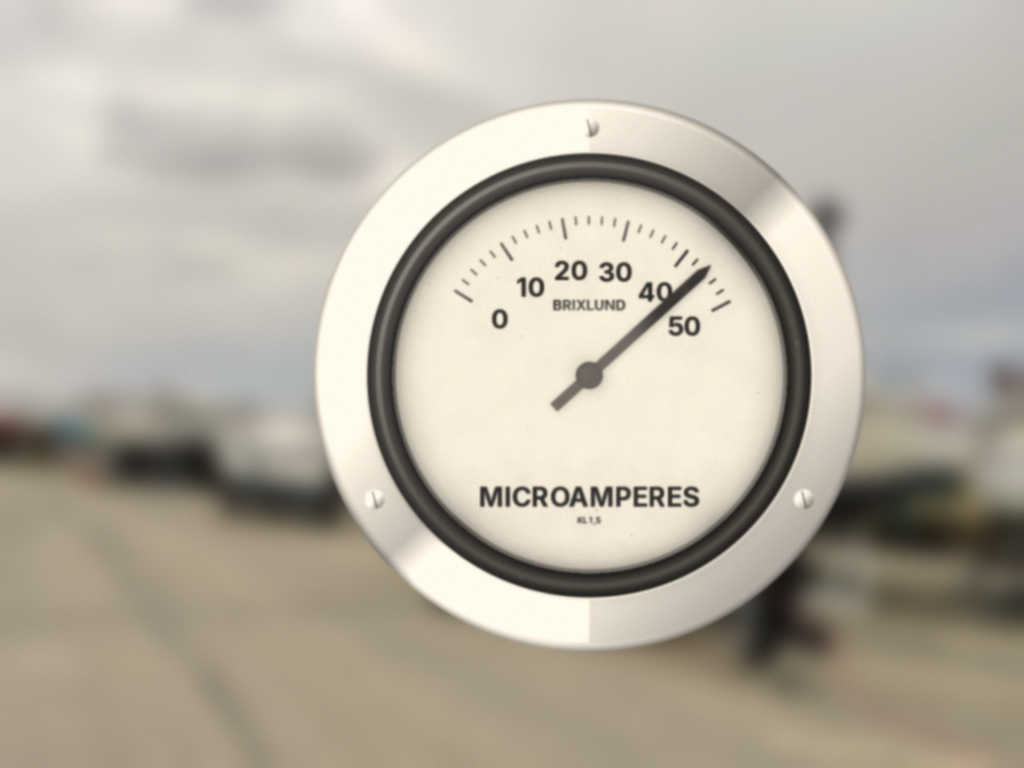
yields **44** µA
